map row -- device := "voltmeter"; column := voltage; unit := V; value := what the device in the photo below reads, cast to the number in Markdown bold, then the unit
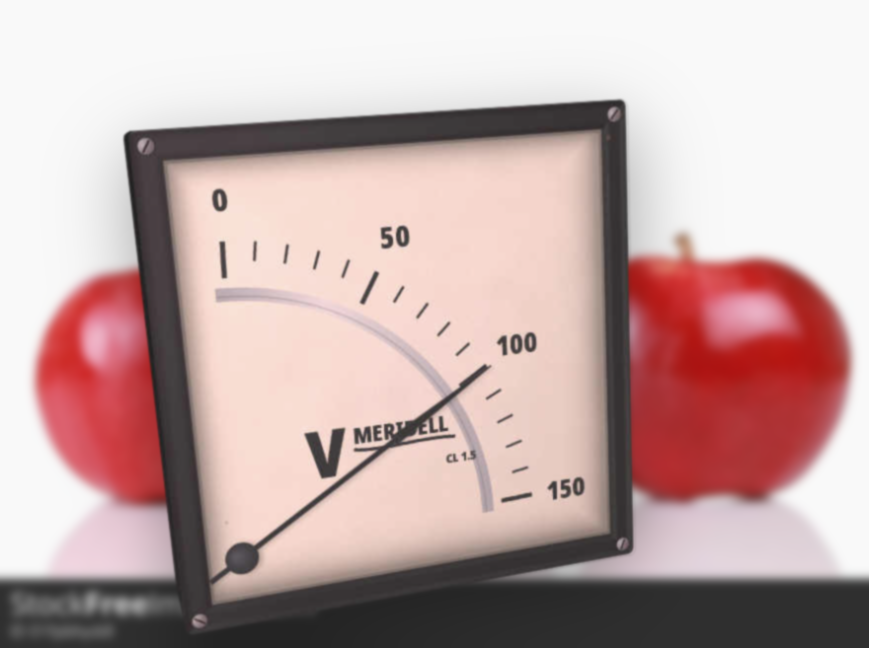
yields **100** V
